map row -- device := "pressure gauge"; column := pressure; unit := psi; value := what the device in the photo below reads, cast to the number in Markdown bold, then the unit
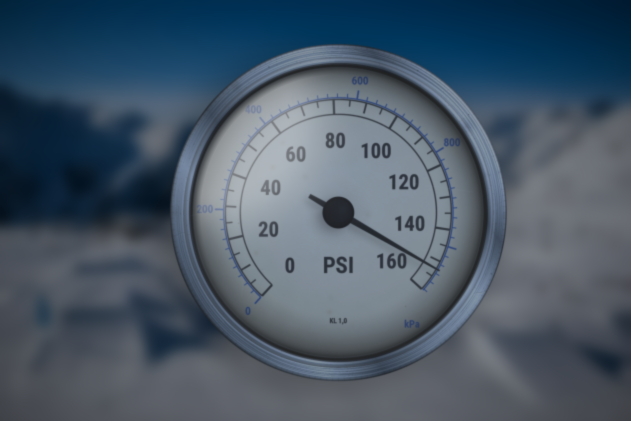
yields **152.5** psi
